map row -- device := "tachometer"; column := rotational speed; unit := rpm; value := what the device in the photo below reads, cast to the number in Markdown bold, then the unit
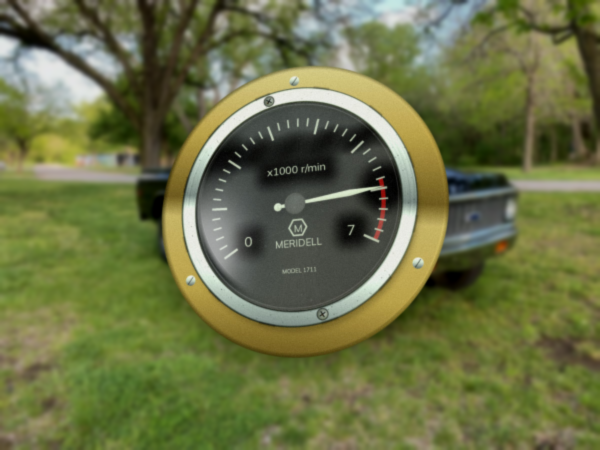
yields **6000** rpm
